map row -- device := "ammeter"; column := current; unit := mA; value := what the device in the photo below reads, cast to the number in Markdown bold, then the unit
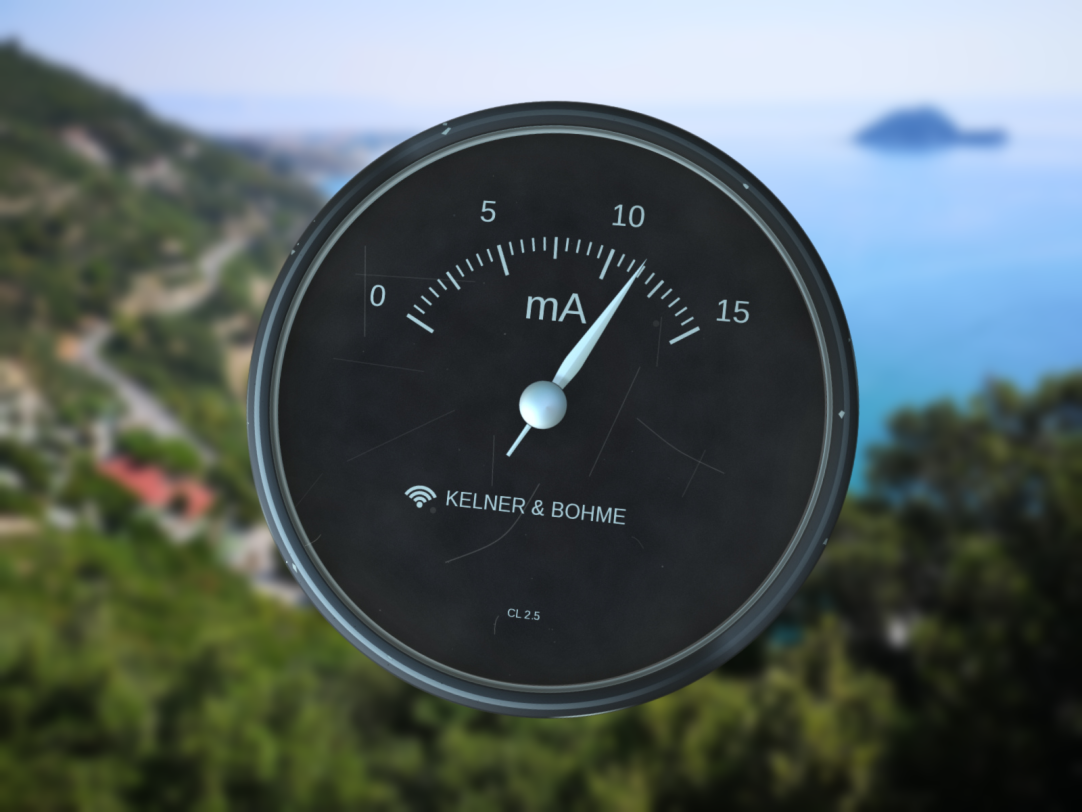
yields **11.5** mA
